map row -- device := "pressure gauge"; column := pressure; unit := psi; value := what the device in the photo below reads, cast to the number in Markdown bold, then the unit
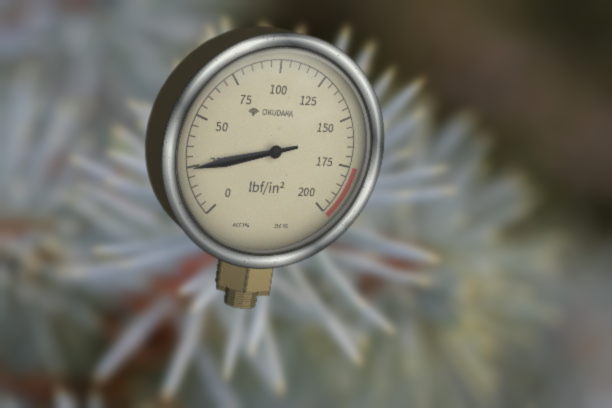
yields **25** psi
